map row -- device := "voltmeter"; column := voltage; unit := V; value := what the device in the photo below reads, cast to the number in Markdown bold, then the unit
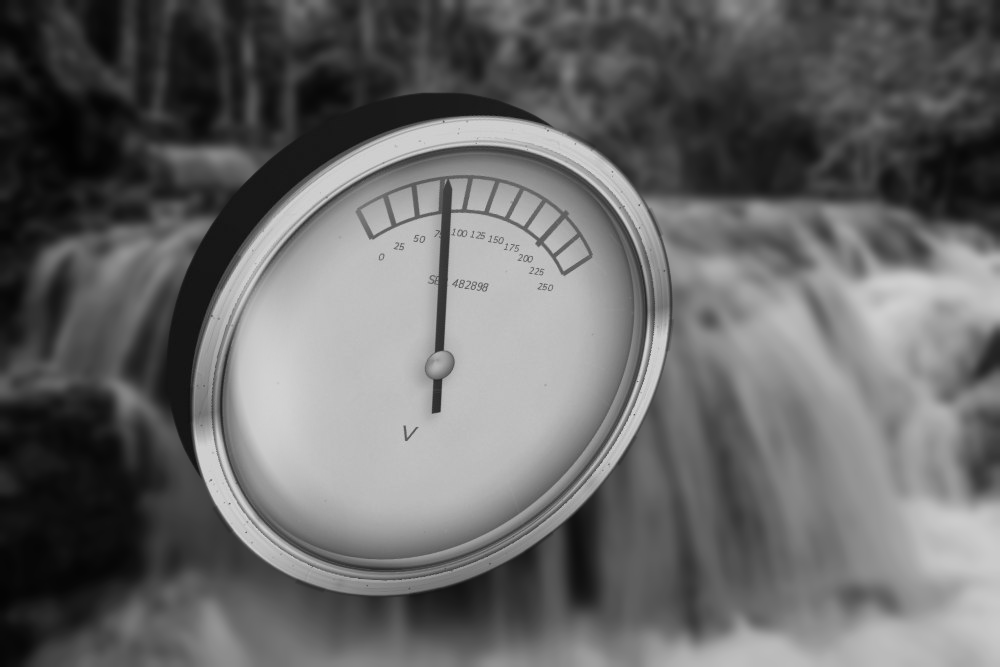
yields **75** V
